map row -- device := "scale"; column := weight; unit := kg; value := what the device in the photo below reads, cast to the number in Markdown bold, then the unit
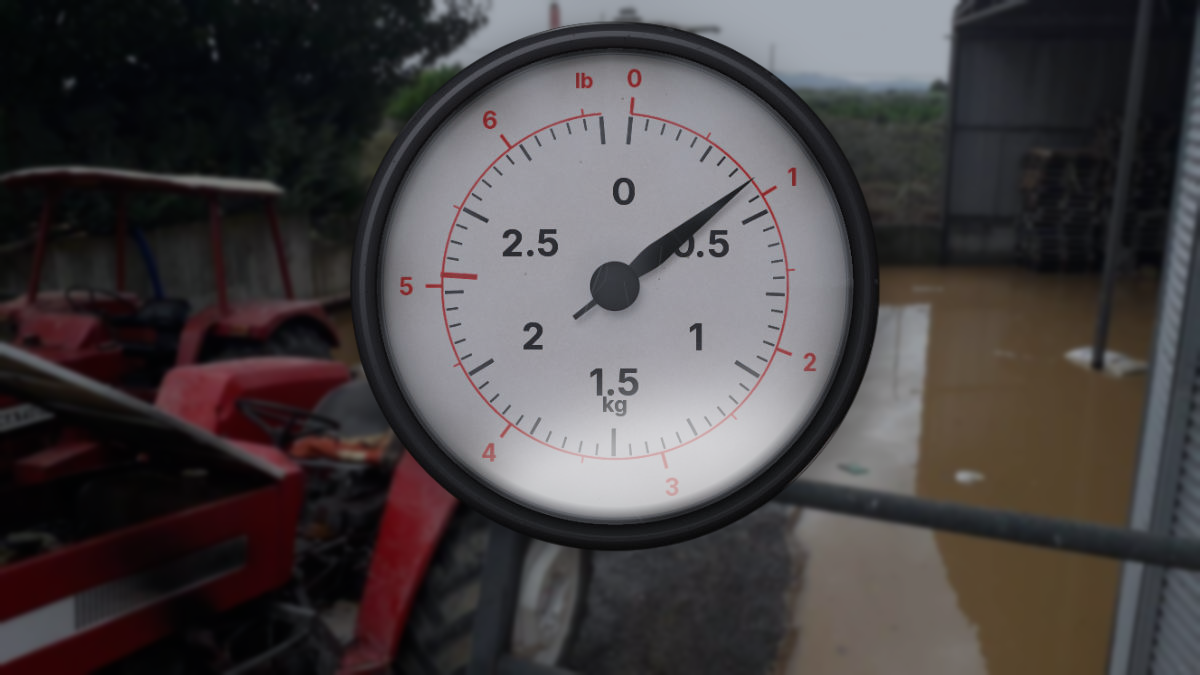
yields **0.4** kg
